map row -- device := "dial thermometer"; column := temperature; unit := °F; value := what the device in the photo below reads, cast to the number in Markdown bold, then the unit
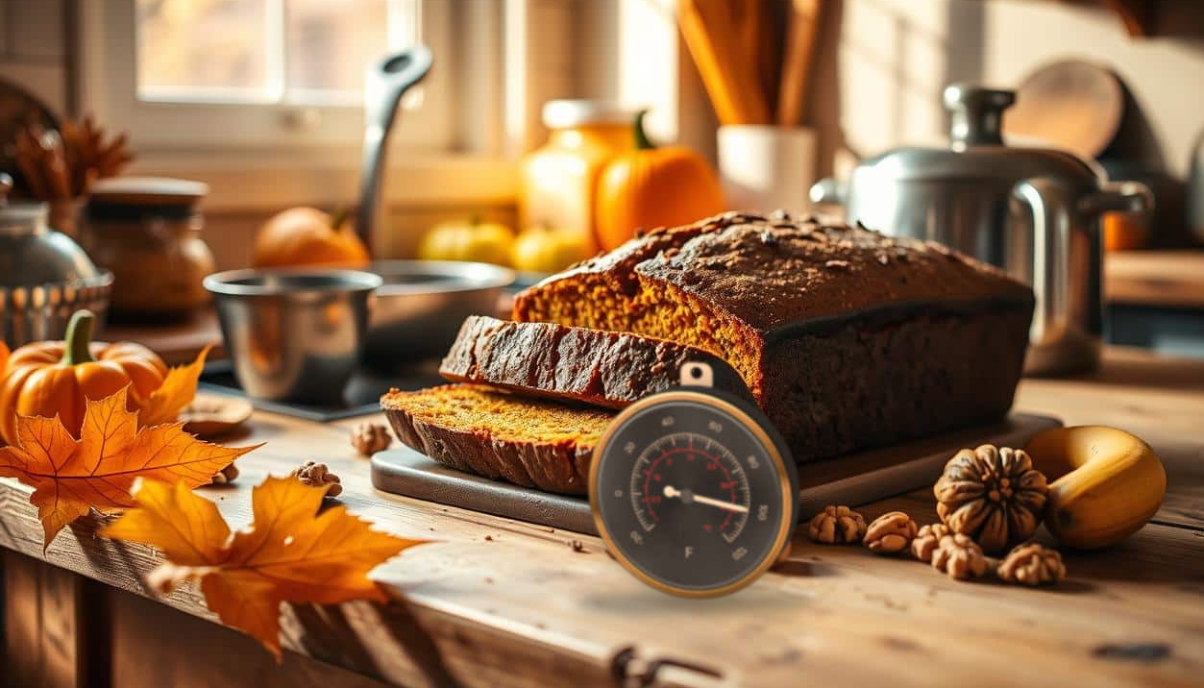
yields **100** °F
